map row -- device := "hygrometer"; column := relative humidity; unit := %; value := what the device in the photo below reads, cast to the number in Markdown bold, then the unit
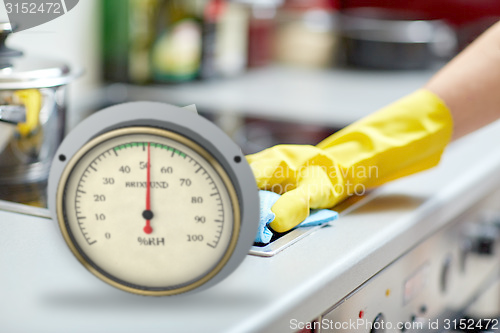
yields **52** %
